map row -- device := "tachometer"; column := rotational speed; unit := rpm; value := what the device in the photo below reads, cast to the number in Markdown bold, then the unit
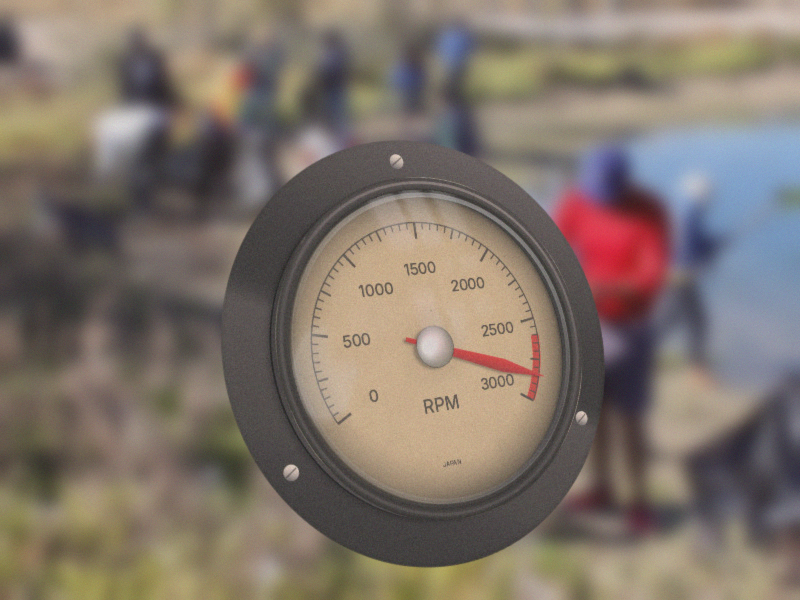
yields **2850** rpm
